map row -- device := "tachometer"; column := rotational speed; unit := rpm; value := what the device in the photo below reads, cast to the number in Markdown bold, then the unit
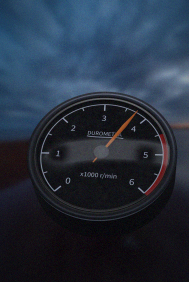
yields **3750** rpm
